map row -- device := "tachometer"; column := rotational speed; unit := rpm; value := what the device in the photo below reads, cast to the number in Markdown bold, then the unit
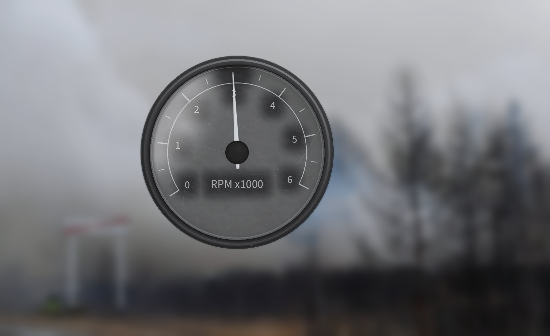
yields **3000** rpm
